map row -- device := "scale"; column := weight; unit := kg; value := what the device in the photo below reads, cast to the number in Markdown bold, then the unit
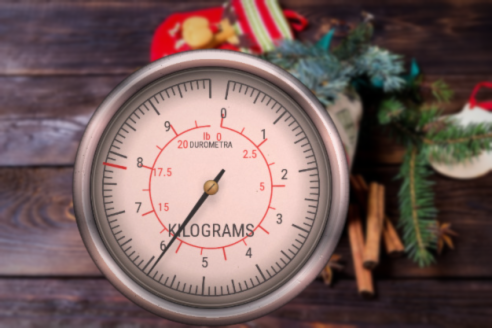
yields **5.9** kg
